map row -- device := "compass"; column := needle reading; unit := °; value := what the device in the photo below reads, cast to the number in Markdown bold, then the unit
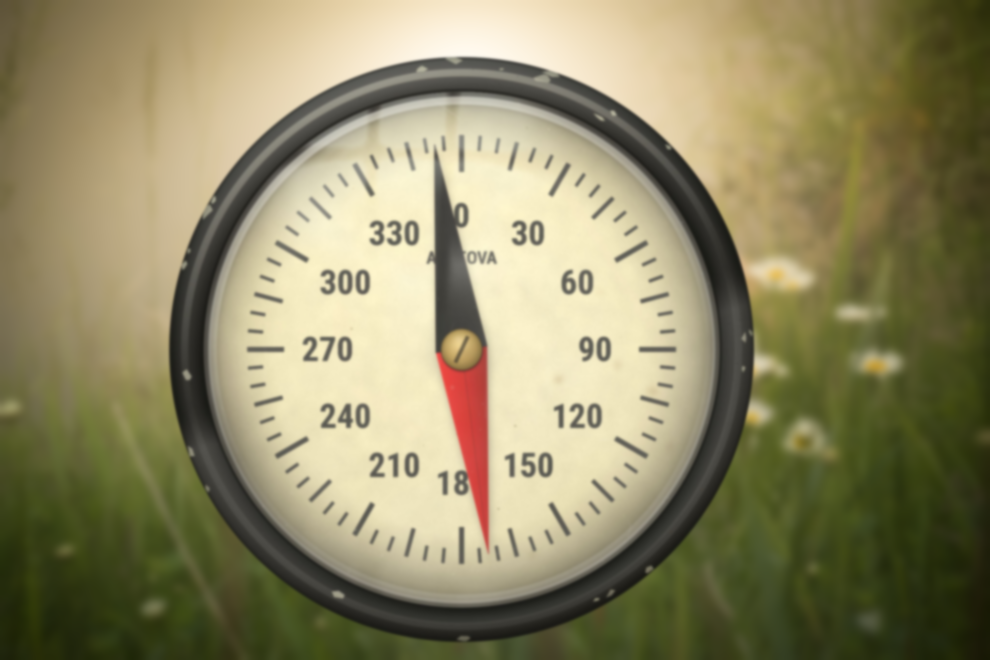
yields **172.5** °
